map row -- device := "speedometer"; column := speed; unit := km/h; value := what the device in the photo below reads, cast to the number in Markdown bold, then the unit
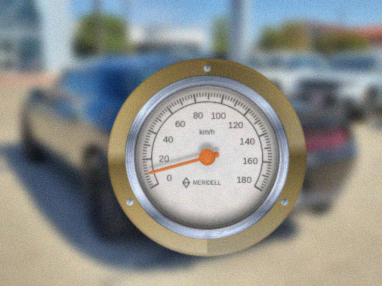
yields **10** km/h
